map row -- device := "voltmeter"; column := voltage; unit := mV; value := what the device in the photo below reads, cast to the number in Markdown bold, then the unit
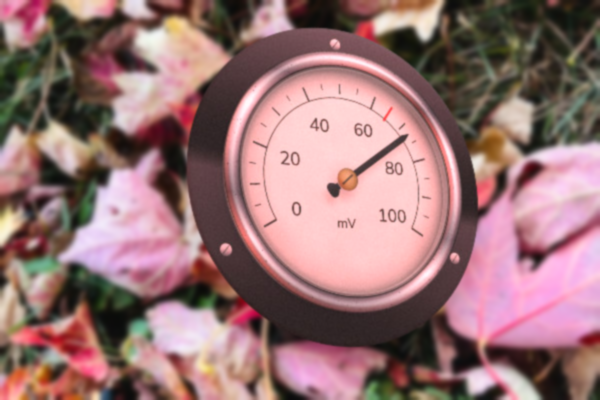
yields **72.5** mV
